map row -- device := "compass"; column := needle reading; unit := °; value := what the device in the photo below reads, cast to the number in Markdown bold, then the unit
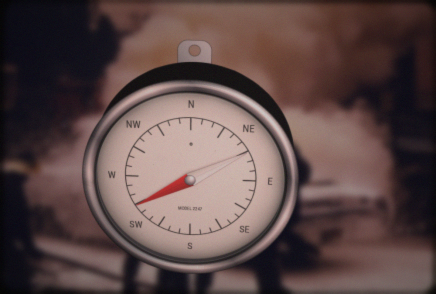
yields **240** °
